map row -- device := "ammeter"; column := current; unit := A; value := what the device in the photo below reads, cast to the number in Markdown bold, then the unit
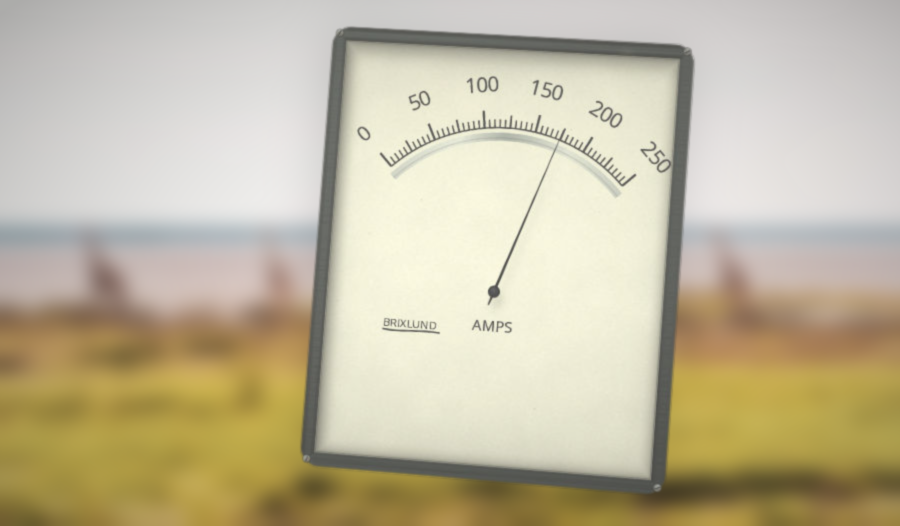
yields **175** A
